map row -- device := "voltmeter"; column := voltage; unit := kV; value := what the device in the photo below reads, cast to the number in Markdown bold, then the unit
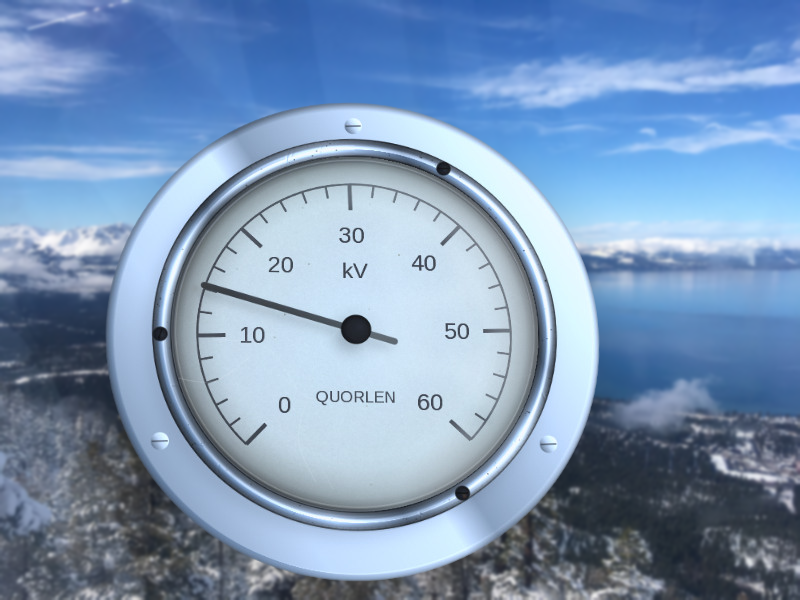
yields **14** kV
